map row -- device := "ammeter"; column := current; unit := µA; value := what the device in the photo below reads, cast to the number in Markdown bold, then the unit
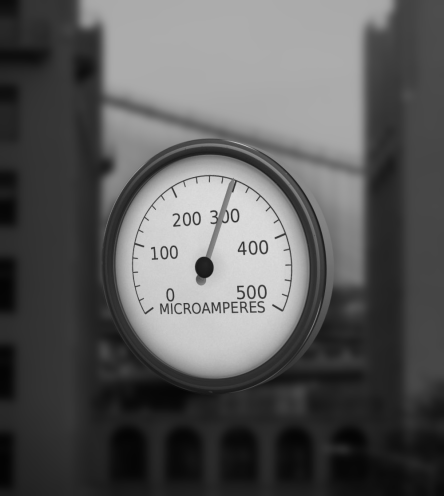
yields **300** µA
